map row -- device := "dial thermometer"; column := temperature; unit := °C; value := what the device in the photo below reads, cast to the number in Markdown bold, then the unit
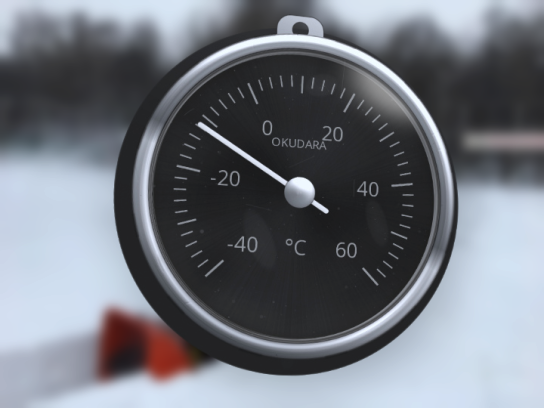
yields **-12** °C
